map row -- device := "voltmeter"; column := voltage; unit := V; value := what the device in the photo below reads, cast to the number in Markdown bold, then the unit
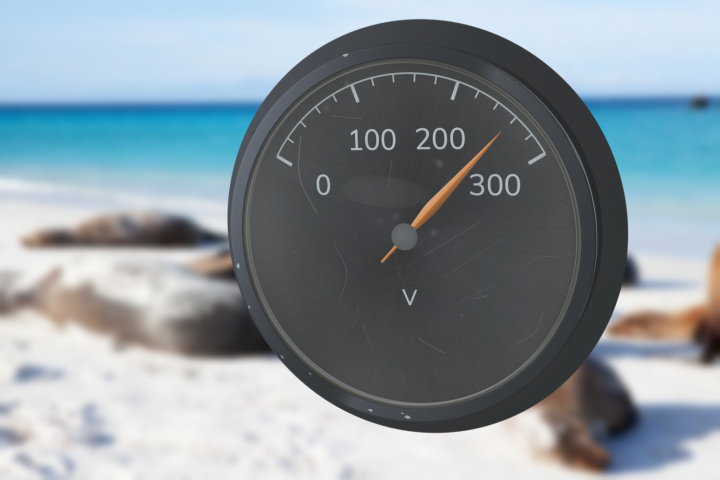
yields **260** V
